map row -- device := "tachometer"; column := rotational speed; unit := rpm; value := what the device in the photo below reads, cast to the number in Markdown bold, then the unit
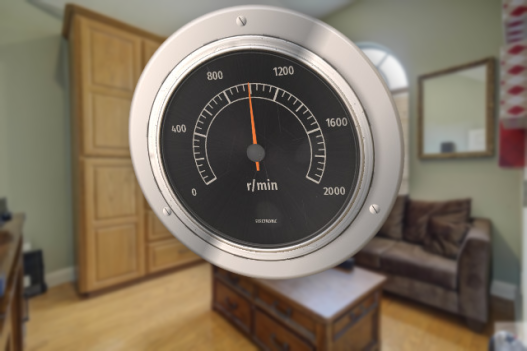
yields **1000** rpm
